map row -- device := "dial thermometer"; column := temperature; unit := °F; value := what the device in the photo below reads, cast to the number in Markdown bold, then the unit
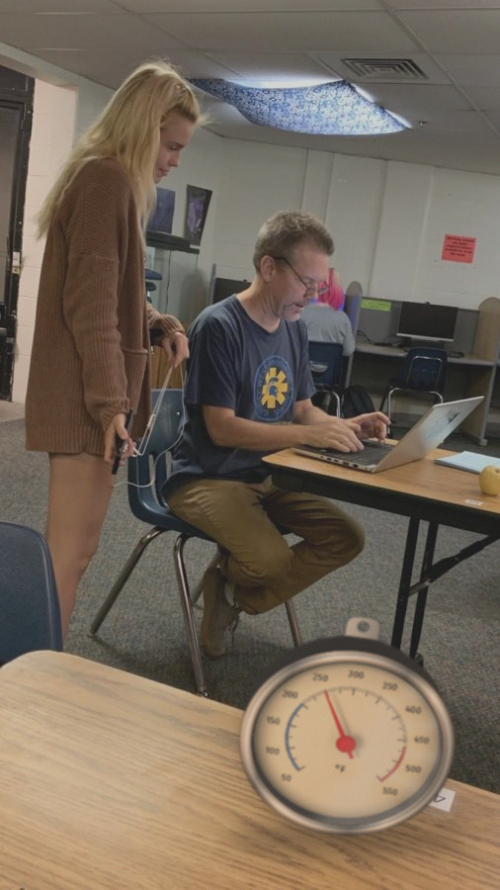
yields **250** °F
